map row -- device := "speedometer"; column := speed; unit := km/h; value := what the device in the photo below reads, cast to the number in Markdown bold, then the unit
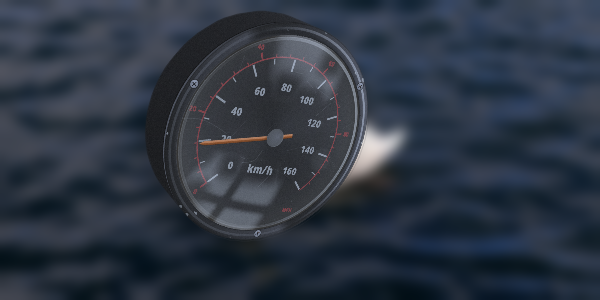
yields **20** km/h
